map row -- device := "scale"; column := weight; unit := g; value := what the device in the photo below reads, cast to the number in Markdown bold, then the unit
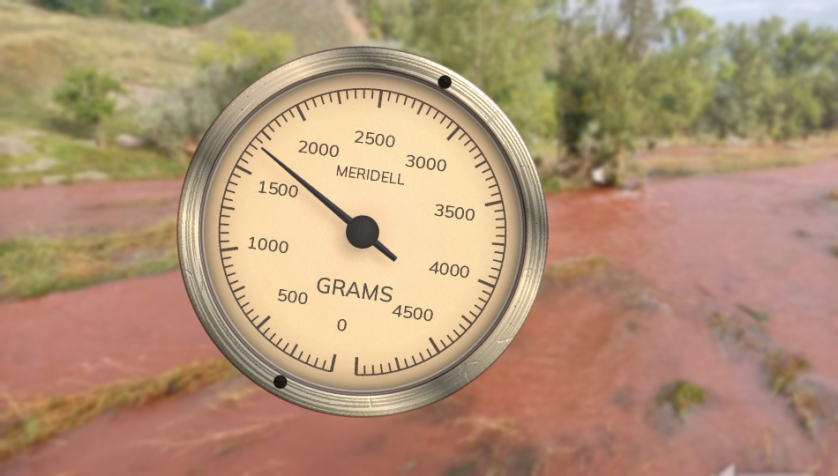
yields **1675** g
